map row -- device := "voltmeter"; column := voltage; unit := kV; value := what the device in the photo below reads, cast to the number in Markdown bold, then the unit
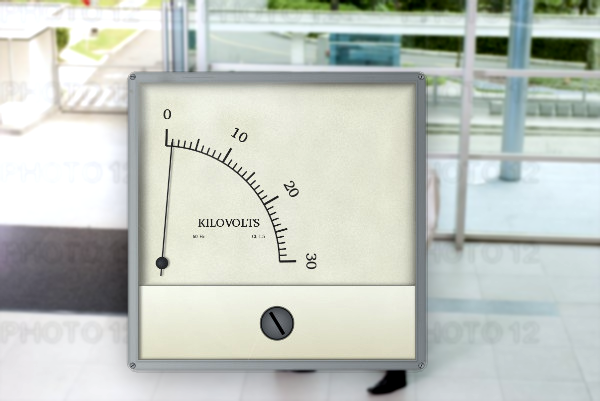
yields **1** kV
